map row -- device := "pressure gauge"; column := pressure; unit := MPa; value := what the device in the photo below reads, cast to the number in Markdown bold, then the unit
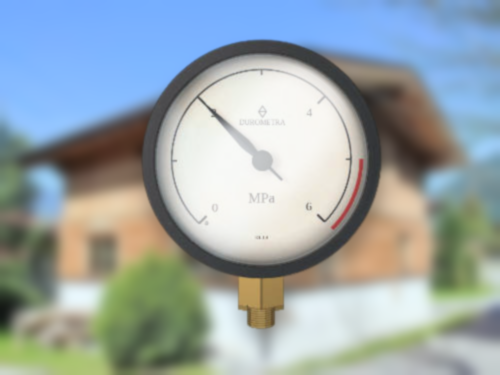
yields **2** MPa
